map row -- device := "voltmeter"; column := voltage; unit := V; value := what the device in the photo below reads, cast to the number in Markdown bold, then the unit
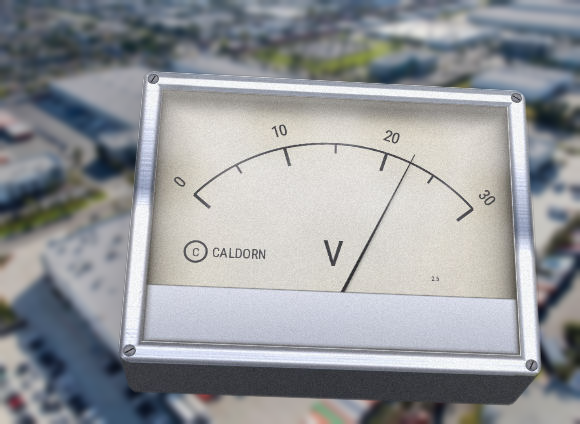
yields **22.5** V
